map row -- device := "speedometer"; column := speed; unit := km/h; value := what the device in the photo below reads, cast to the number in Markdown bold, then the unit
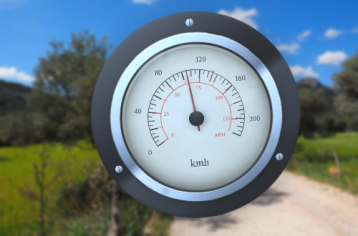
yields **105** km/h
